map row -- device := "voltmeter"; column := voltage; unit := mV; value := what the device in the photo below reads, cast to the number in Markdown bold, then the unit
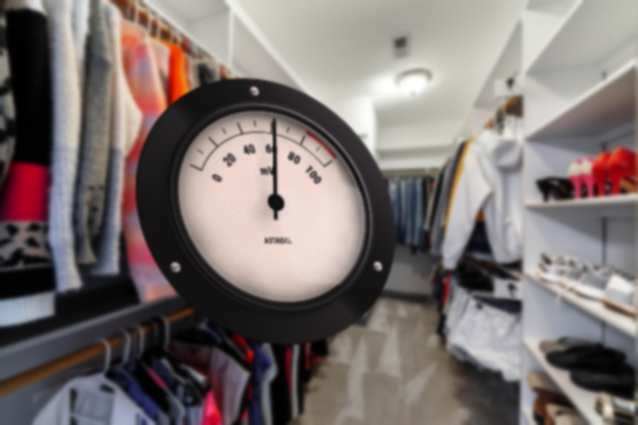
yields **60** mV
